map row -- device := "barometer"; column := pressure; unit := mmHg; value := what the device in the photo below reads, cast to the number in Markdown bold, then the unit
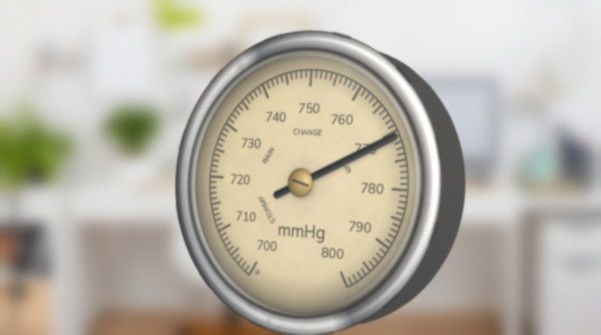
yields **771** mmHg
